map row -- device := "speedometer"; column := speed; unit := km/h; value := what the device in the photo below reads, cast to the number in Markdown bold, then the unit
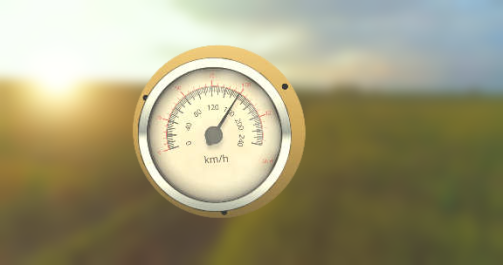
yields **160** km/h
